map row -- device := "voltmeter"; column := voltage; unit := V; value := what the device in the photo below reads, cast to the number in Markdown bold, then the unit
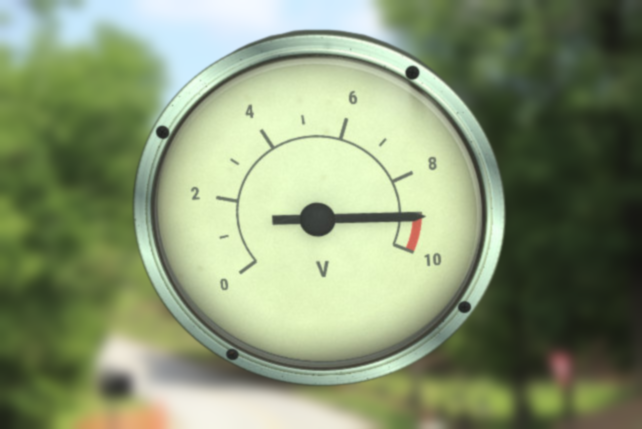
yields **9** V
